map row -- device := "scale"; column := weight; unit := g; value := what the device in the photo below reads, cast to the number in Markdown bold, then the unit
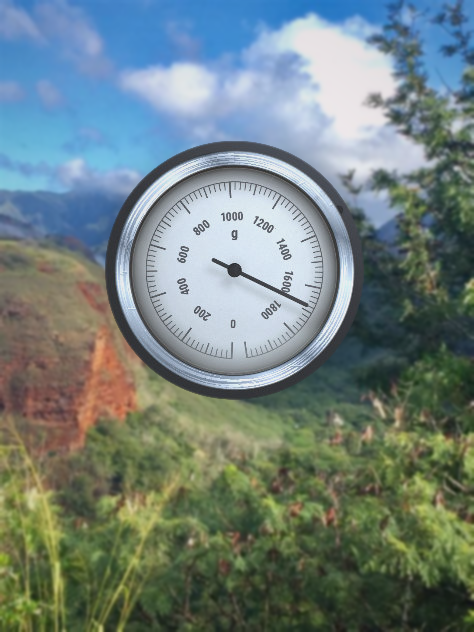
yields **1680** g
